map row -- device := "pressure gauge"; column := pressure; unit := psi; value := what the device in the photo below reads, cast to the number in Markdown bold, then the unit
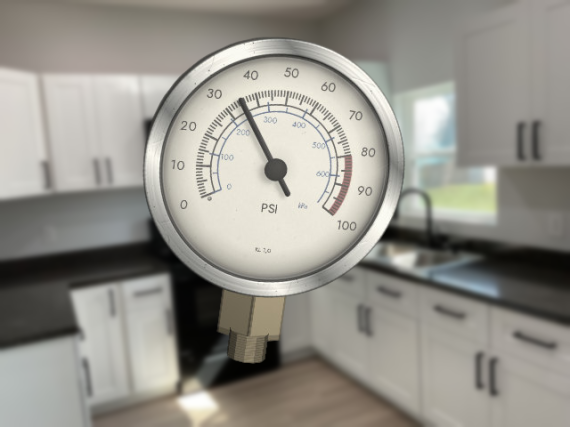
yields **35** psi
